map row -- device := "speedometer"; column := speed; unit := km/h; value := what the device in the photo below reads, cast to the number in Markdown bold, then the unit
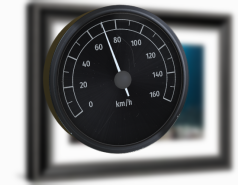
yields **70** km/h
